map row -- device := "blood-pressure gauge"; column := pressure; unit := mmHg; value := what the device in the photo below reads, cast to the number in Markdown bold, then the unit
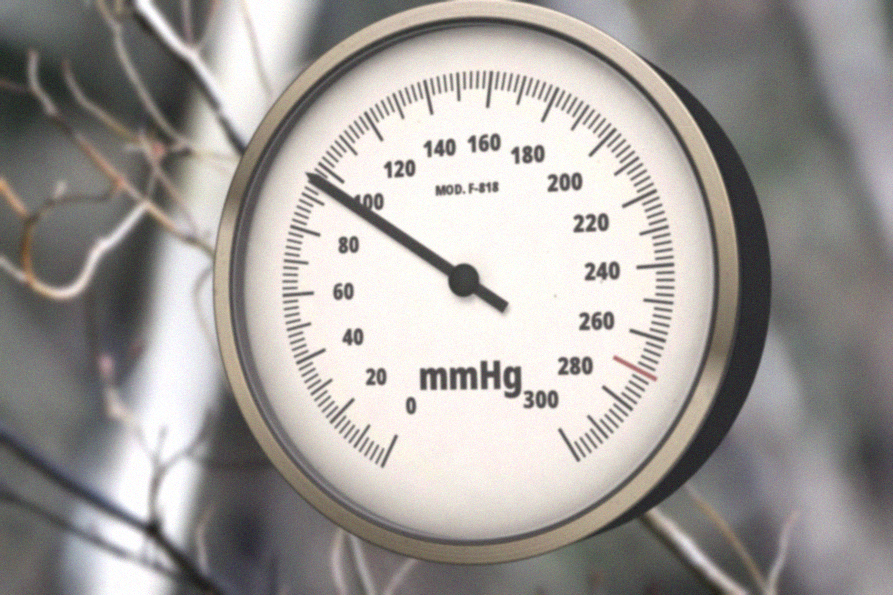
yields **96** mmHg
